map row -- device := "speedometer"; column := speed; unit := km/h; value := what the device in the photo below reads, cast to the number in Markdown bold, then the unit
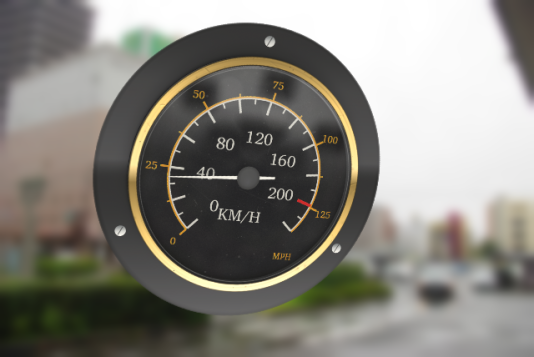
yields **35** km/h
